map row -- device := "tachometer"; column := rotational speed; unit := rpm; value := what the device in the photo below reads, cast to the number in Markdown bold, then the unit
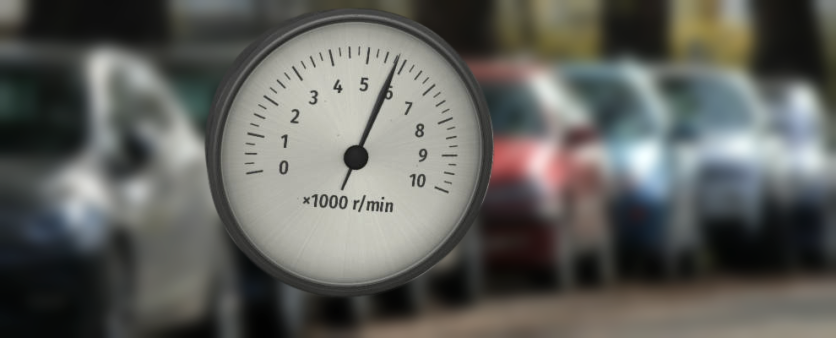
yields **5750** rpm
